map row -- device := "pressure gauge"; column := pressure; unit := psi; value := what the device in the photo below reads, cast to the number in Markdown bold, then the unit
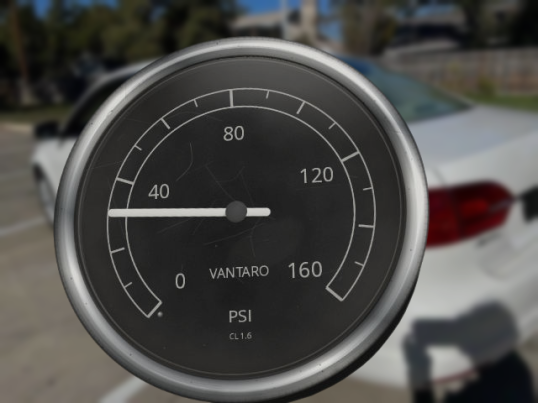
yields **30** psi
